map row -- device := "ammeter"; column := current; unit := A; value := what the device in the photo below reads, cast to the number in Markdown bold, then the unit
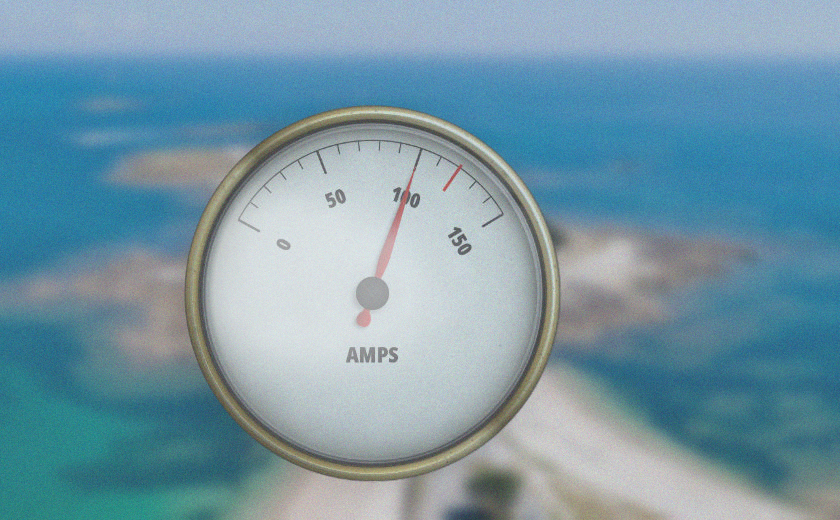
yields **100** A
